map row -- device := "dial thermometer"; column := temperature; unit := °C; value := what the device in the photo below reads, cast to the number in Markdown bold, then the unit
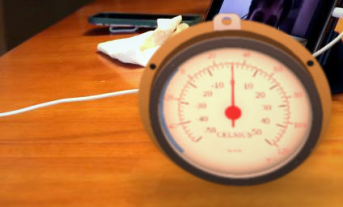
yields **0** °C
